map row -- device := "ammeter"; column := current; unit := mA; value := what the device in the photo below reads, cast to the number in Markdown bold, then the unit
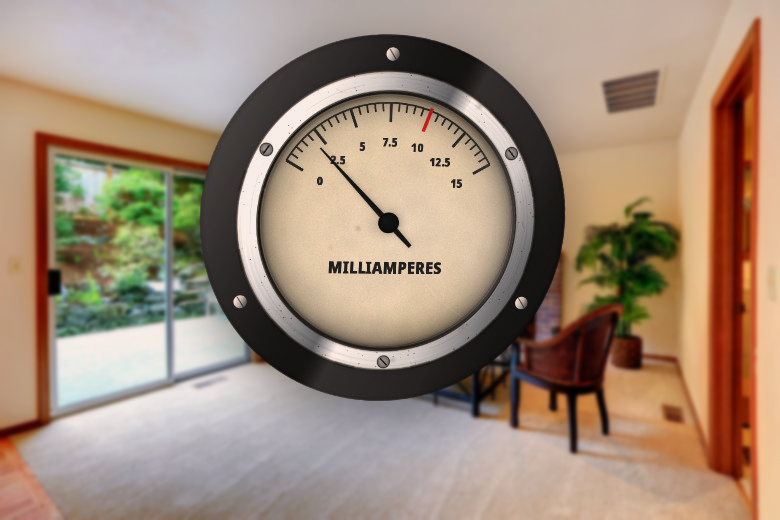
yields **2** mA
